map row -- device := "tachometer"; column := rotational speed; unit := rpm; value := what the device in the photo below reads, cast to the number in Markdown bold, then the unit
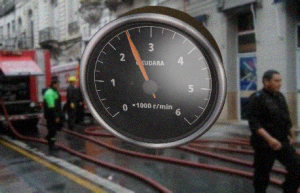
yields **2500** rpm
